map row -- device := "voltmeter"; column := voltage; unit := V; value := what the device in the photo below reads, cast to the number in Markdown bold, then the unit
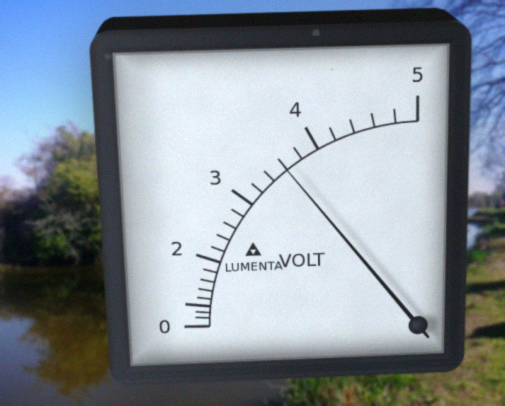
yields **3.6** V
